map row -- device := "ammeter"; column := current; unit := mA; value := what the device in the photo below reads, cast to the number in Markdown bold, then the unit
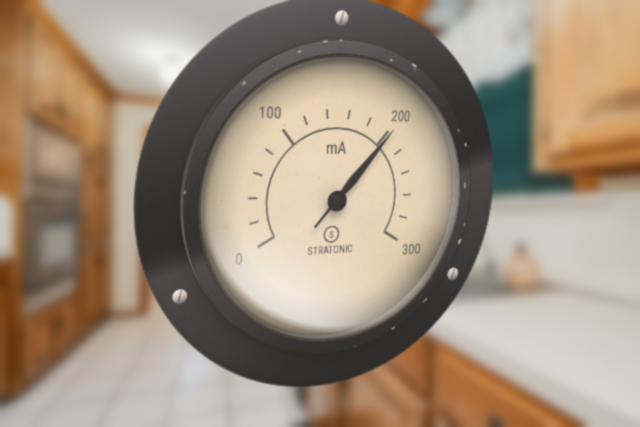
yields **200** mA
